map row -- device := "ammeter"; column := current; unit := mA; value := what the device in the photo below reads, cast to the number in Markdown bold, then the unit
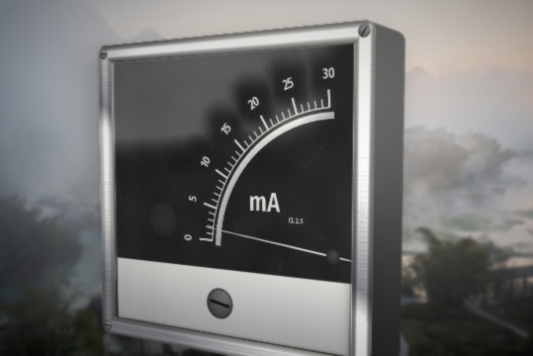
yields **2** mA
